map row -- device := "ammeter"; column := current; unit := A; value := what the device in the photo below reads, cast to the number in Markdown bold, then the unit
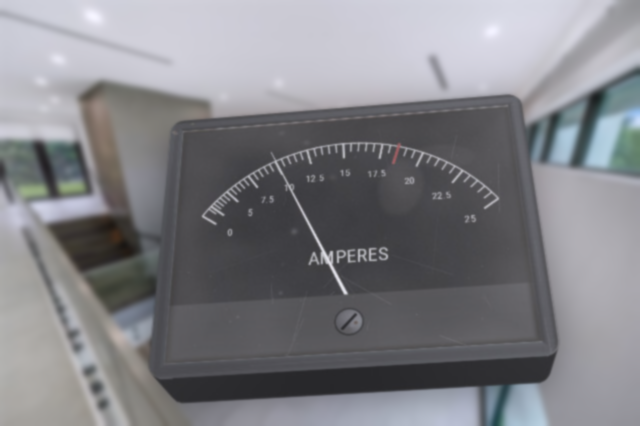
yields **10** A
